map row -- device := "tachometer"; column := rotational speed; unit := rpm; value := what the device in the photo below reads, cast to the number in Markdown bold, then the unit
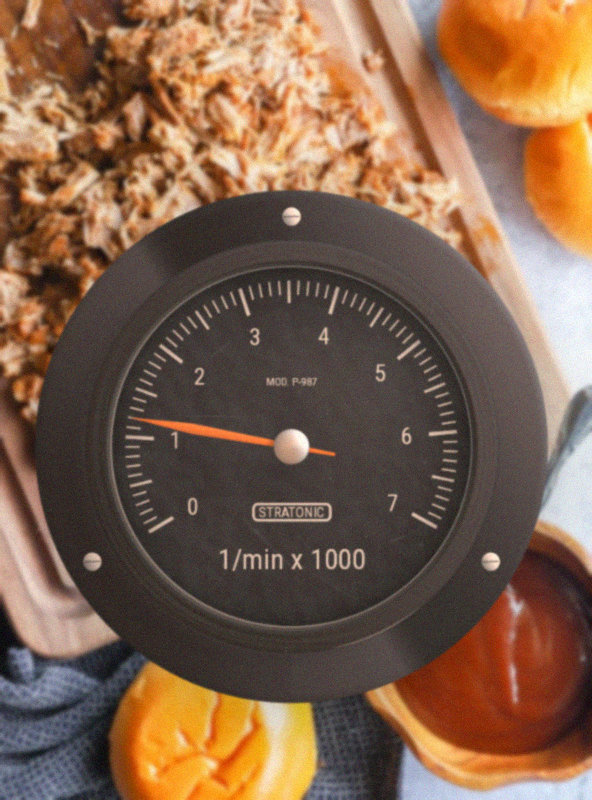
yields **1200** rpm
